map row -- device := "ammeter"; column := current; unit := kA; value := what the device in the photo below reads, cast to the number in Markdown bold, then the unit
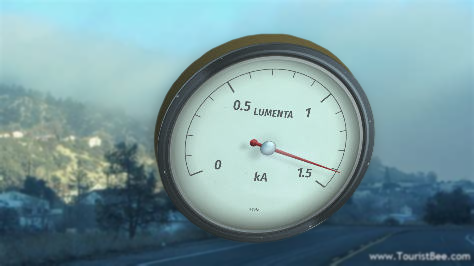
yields **1.4** kA
